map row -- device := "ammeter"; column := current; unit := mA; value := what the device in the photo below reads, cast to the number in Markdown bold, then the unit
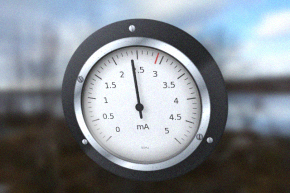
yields **2.4** mA
